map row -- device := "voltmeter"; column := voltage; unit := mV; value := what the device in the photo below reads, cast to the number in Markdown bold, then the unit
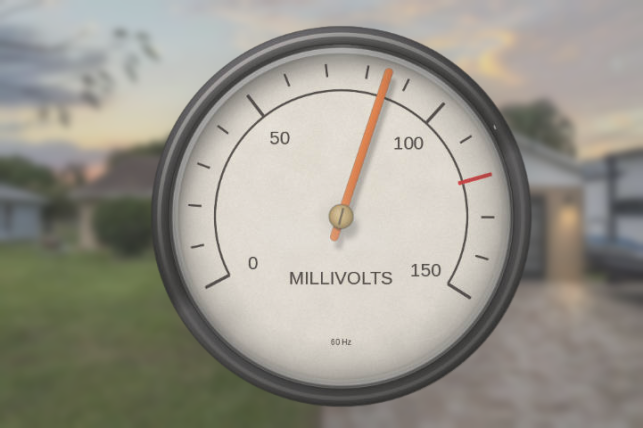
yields **85** mV
